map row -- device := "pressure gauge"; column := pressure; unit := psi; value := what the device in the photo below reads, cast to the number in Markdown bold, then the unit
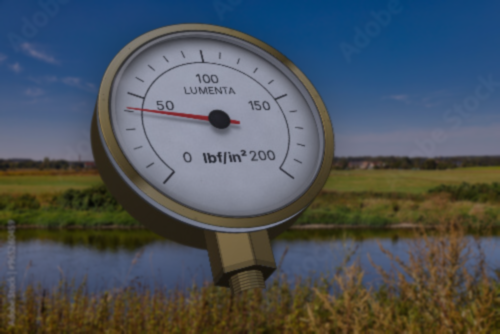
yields **40** psi
